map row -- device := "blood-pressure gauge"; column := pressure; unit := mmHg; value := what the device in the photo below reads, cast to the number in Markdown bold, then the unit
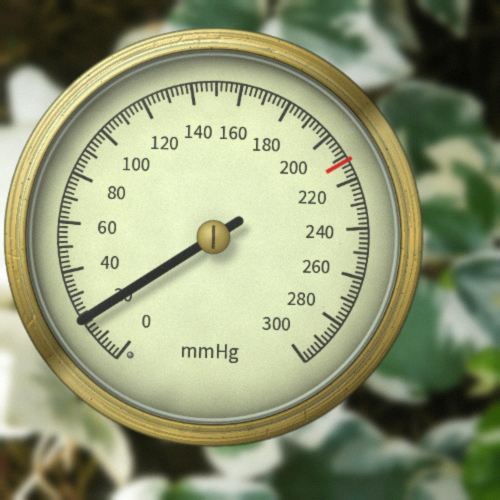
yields **20** mmHg
